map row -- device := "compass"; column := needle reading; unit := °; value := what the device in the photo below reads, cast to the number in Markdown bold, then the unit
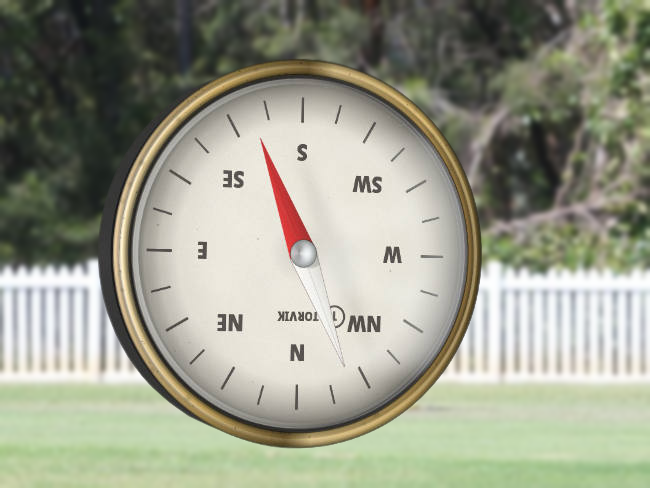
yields **157.5** °
